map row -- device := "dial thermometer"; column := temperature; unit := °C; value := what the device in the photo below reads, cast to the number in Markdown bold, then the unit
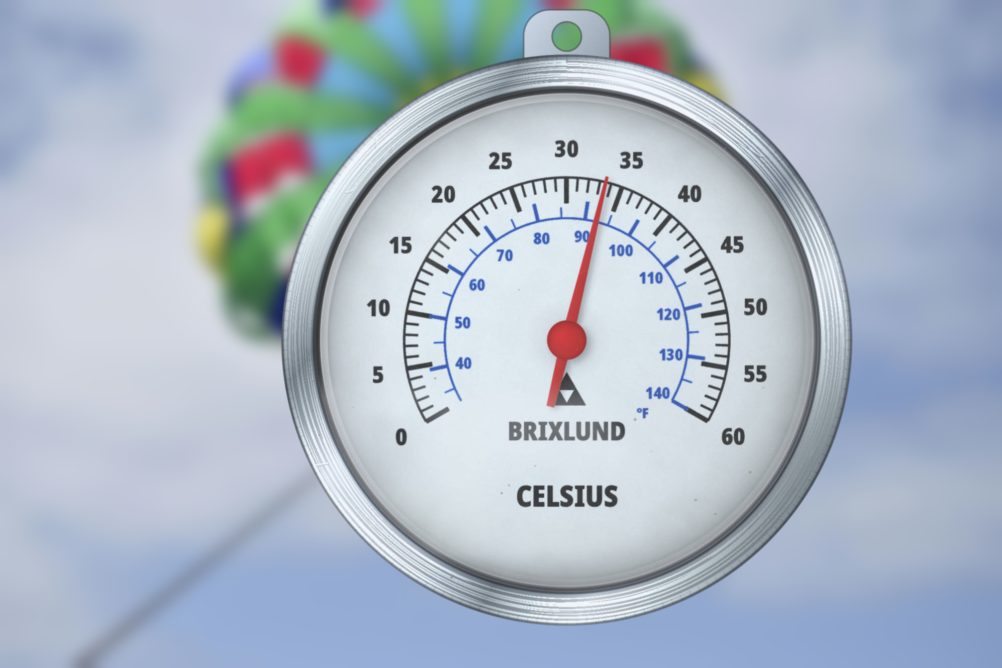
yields **33.5** °C
